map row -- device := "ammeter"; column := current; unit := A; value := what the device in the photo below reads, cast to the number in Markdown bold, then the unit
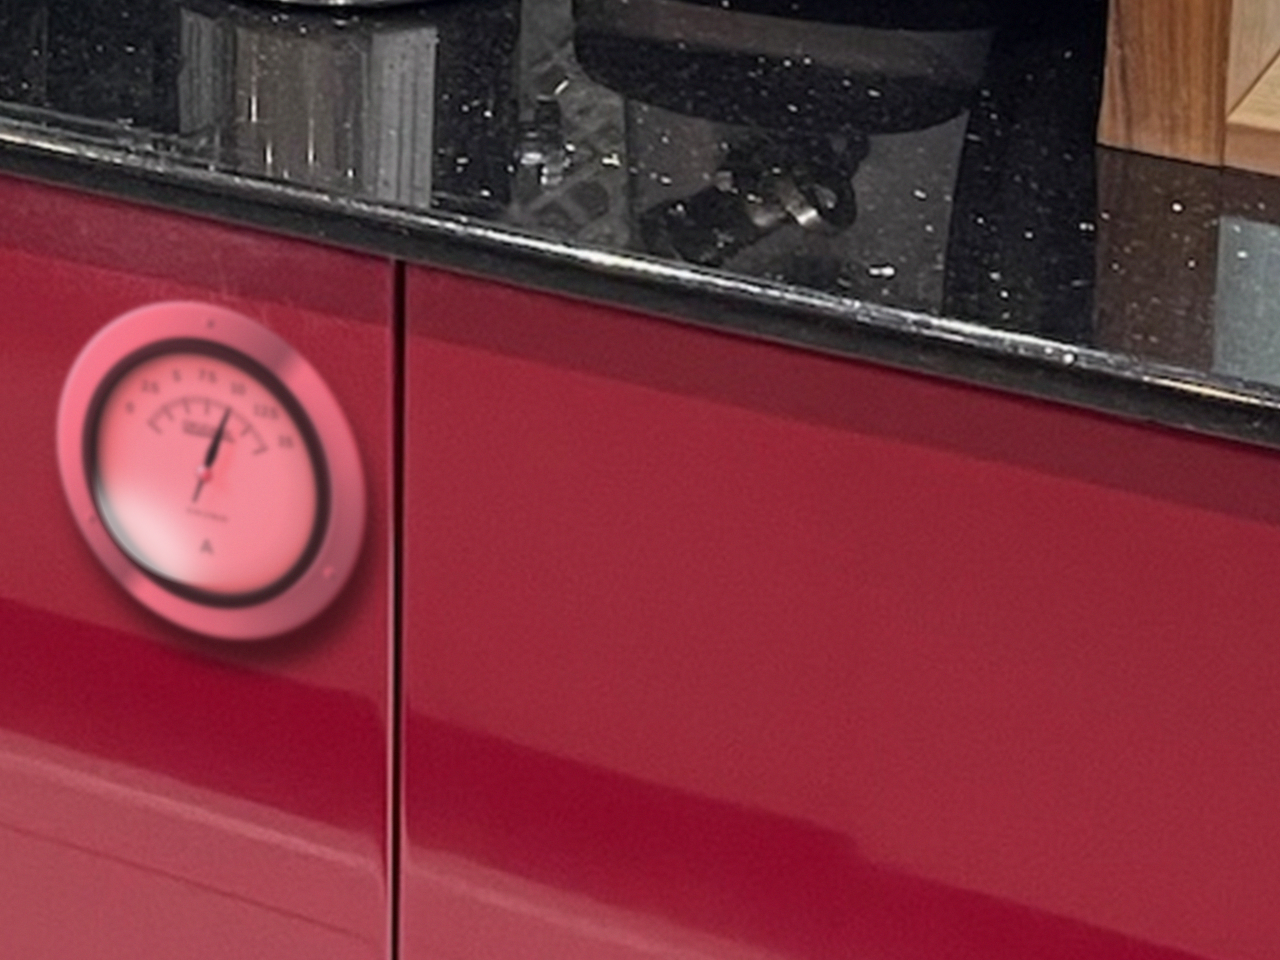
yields **10** A
